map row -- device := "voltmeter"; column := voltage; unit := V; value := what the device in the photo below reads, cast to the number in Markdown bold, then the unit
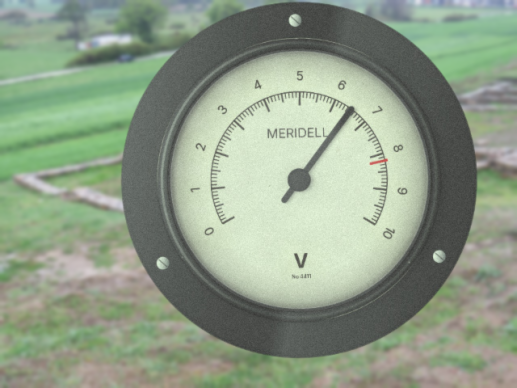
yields **6.5** V
